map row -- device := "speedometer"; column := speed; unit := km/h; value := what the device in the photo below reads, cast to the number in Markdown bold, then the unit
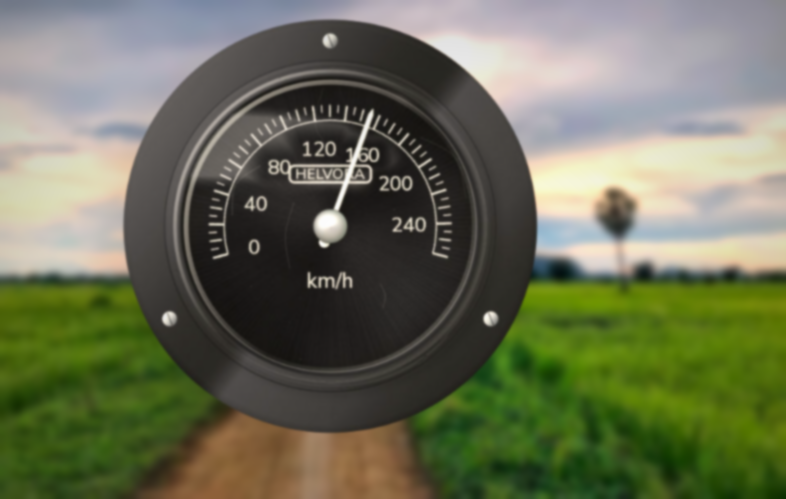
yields **155** km/h
